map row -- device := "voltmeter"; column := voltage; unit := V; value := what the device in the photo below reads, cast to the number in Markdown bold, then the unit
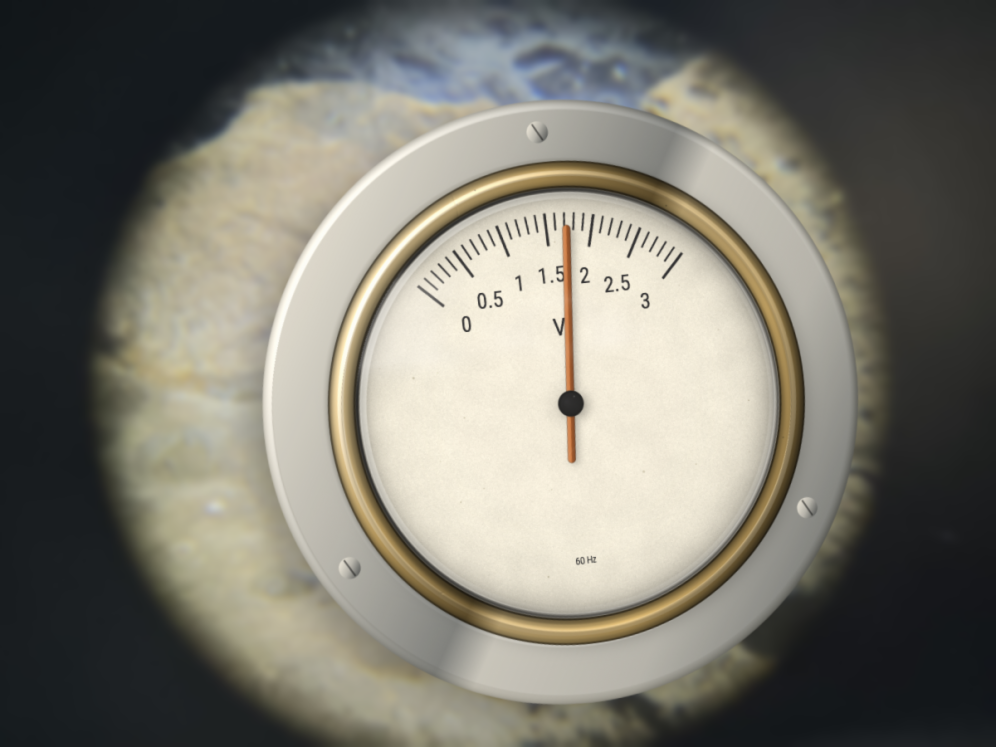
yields **1.7** V
